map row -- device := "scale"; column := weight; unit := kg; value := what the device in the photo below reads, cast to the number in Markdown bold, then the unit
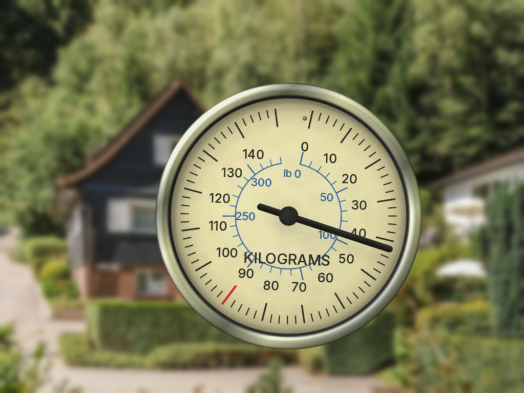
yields **42** kg
